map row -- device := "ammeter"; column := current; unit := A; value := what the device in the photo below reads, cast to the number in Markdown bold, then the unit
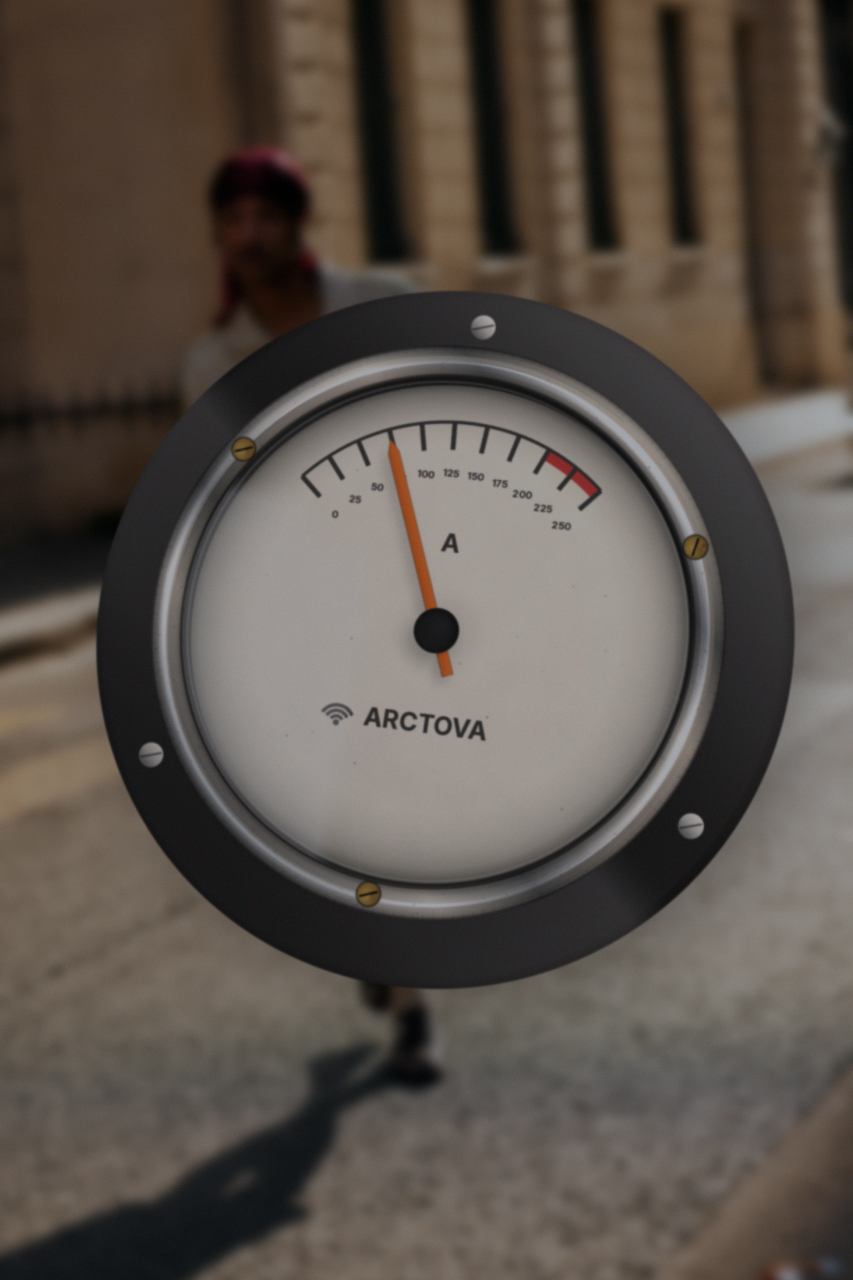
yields **75** A
